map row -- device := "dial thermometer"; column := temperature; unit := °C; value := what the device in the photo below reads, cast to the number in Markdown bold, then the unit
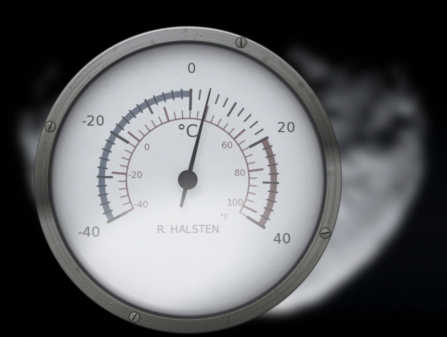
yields **4** °C
